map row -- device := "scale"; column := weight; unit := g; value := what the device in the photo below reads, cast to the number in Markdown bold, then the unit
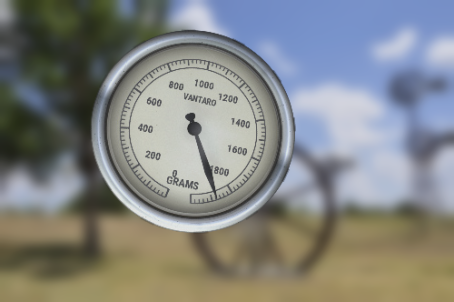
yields **1880** g
